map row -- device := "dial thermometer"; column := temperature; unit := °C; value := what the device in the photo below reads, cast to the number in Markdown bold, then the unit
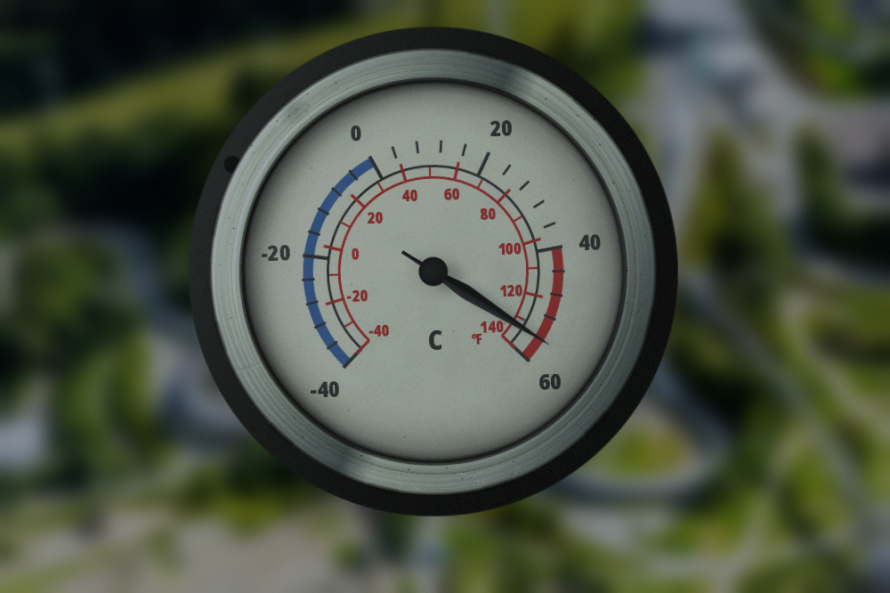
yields **56** °C
